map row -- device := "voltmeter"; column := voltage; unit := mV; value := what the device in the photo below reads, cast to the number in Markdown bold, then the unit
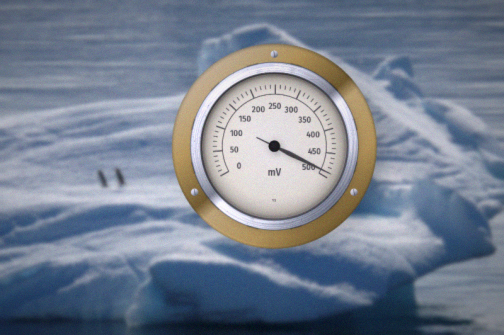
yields **490** mV
